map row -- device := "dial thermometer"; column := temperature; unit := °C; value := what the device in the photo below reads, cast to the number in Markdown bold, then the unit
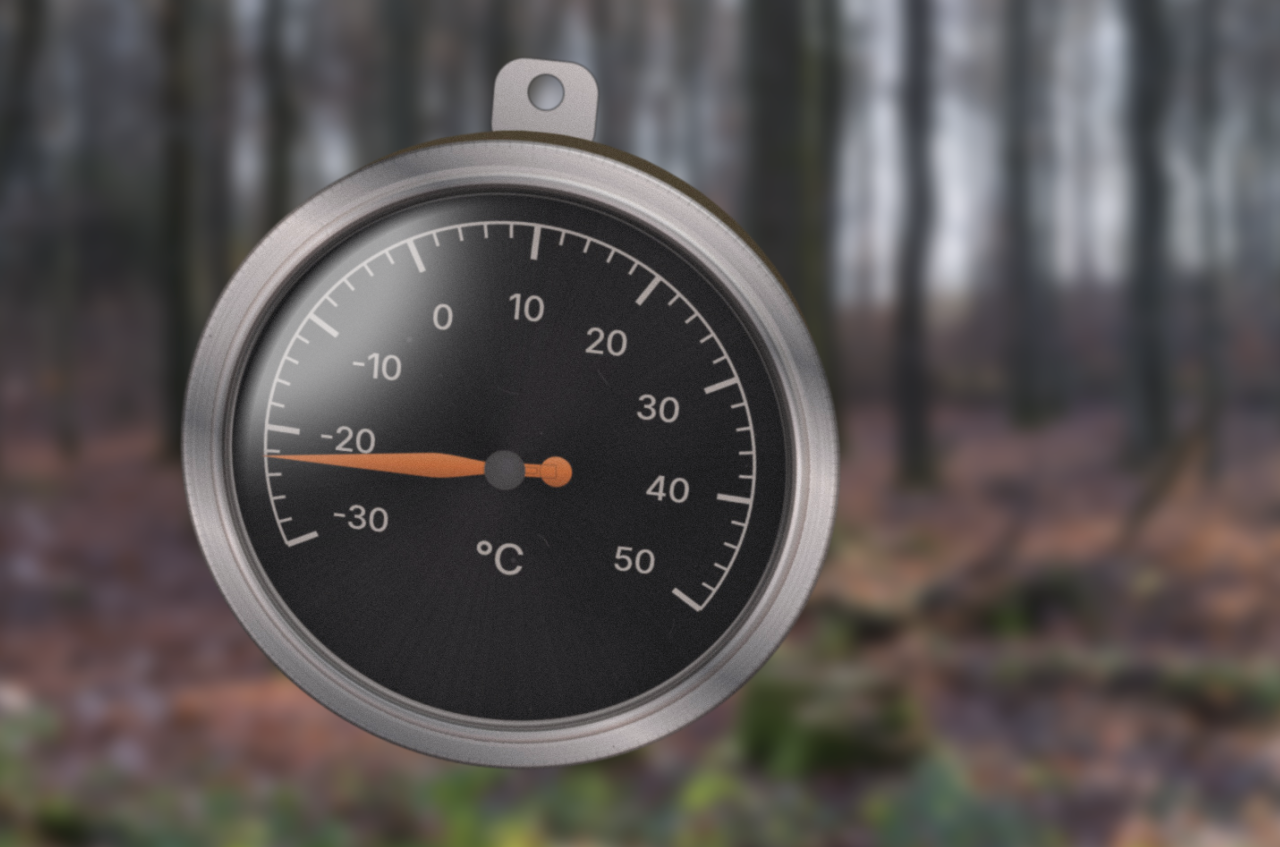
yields **-22** °C
